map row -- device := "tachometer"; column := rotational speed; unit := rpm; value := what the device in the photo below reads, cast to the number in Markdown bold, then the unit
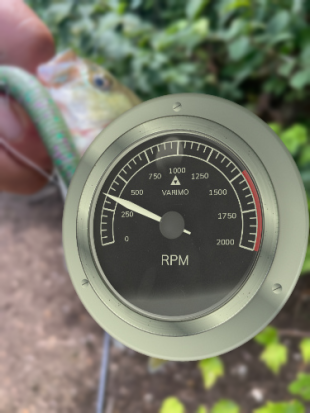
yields **350** rpm
